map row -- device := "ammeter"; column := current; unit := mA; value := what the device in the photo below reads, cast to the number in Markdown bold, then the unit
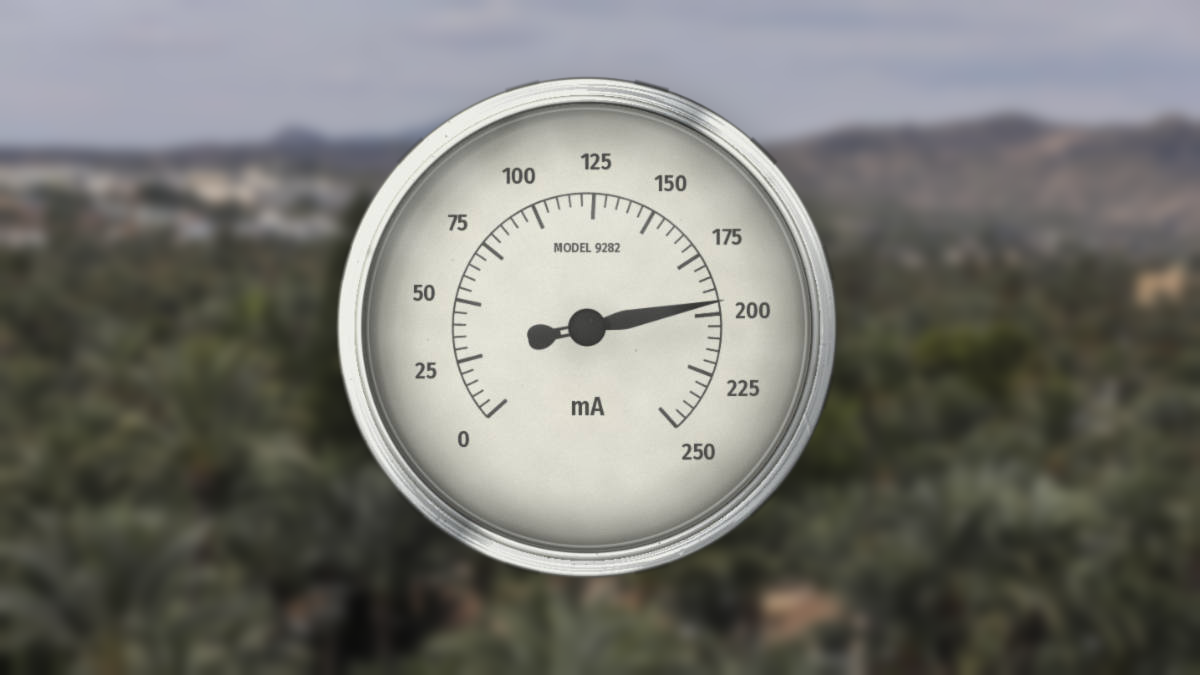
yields **195** mA
